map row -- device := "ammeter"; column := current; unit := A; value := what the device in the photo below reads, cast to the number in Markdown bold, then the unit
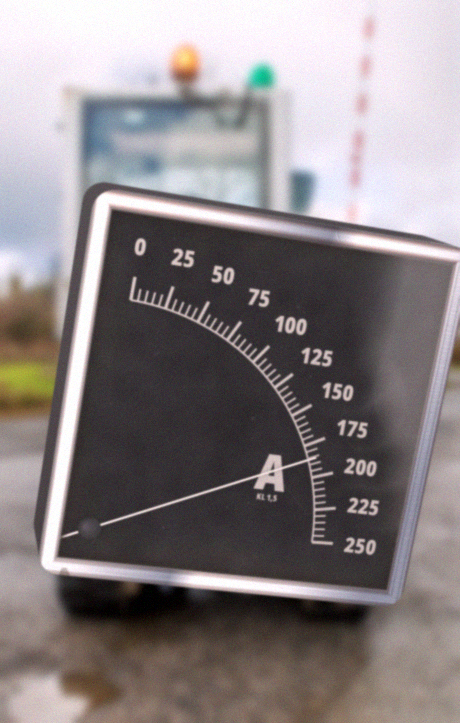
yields **185** A
